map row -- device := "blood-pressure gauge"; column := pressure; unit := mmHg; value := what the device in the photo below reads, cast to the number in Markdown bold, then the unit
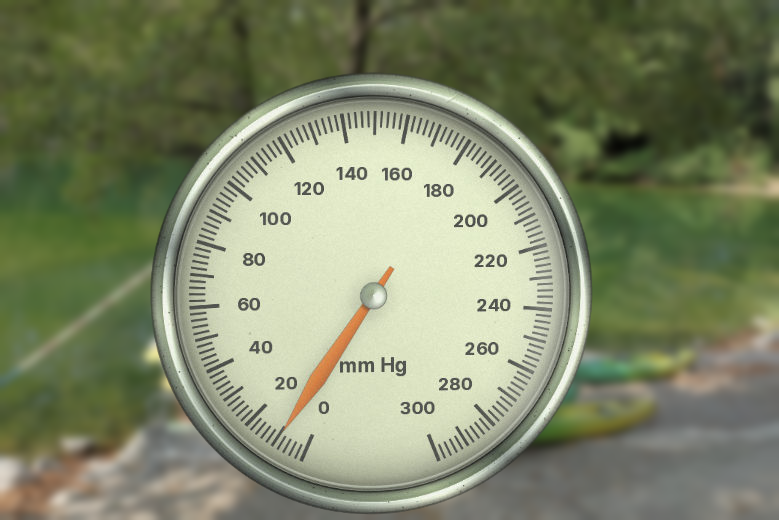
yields **10** mmHg
